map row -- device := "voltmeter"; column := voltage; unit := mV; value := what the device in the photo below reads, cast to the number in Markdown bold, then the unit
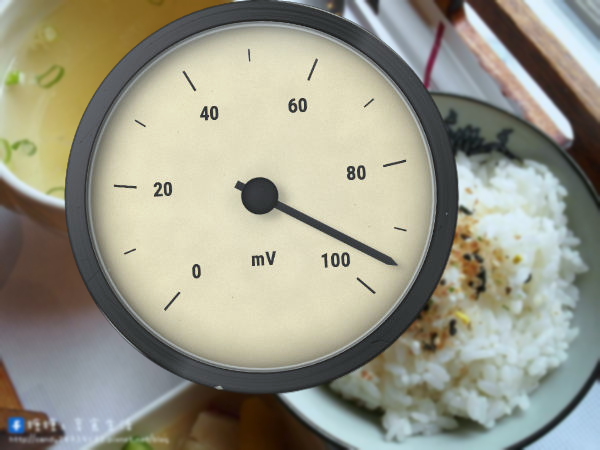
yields **95** mV
